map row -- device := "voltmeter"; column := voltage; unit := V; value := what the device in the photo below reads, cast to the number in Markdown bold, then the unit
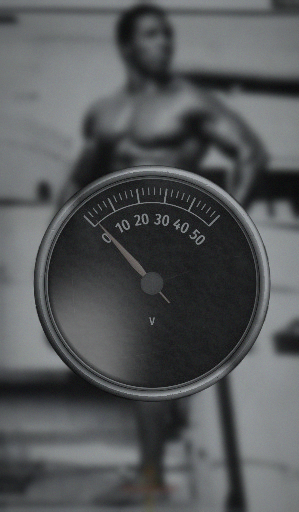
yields **2** V
